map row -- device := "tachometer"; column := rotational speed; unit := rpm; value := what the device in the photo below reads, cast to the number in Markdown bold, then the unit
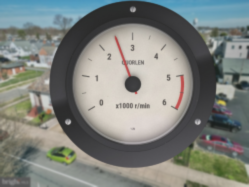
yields **2500** rpm
